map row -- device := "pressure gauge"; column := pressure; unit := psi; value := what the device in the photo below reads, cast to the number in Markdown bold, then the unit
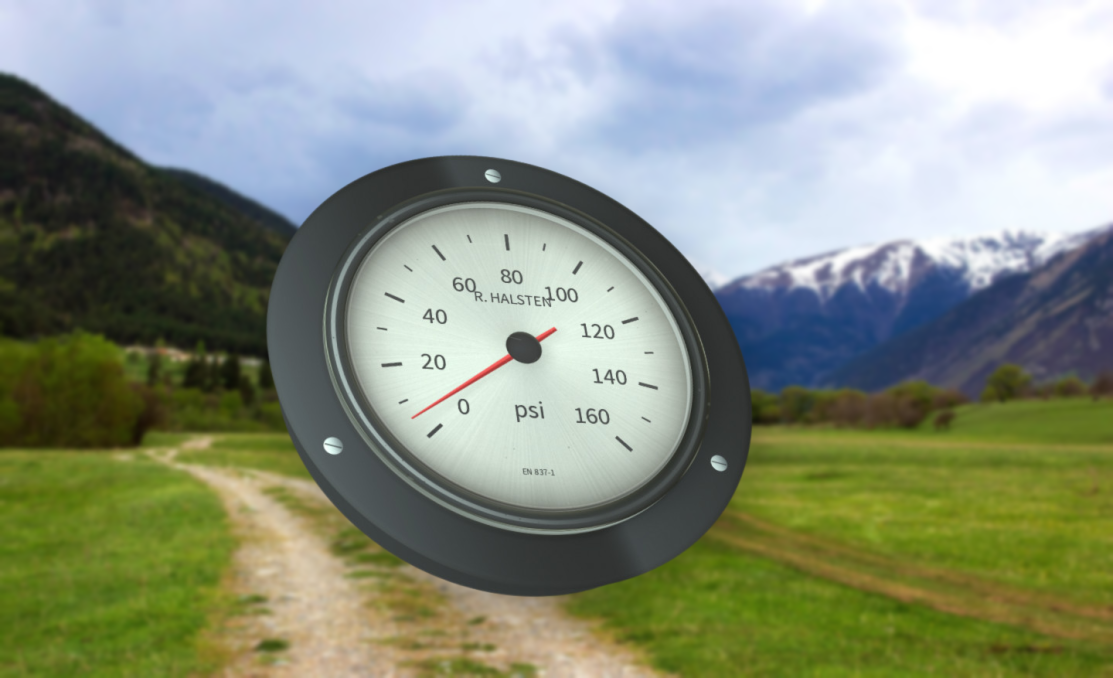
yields **5** psi
